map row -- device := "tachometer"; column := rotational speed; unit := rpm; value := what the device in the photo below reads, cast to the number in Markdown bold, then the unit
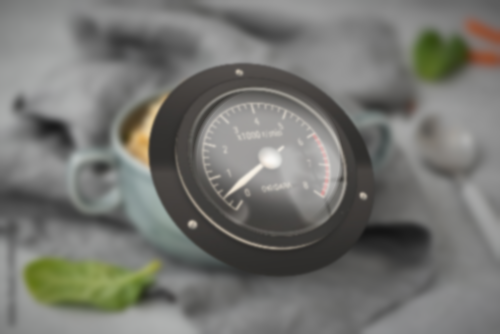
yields **400** rpm
